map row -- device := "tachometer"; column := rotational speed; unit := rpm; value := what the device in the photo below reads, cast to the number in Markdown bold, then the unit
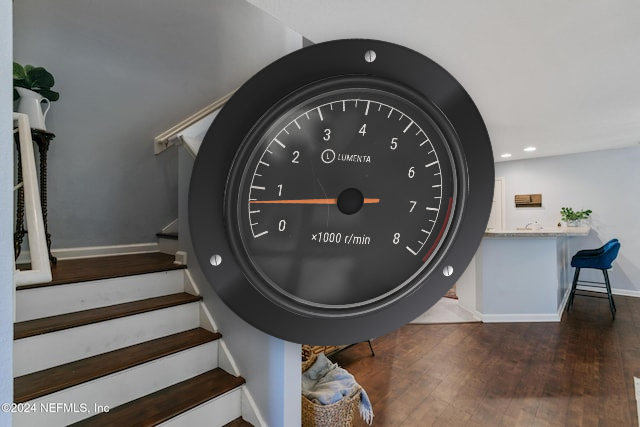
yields **750** rpm
